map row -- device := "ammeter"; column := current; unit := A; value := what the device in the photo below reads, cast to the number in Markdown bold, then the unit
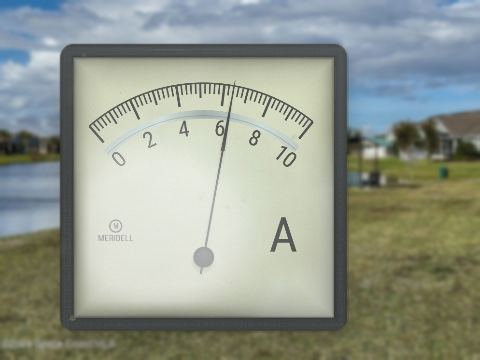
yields **6.4** A
